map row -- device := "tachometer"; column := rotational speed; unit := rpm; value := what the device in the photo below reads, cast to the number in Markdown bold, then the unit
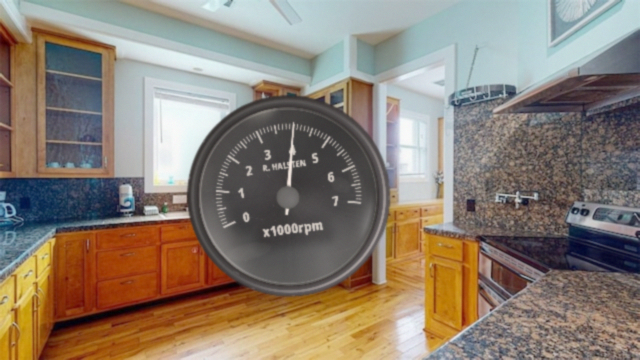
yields **4000** rpm
